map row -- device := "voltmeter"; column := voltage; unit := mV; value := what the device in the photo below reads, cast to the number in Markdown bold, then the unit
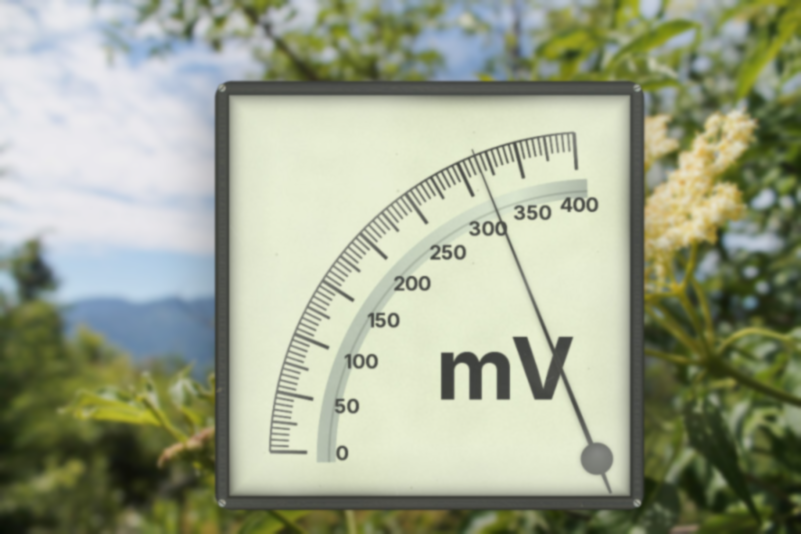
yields **315** mV
